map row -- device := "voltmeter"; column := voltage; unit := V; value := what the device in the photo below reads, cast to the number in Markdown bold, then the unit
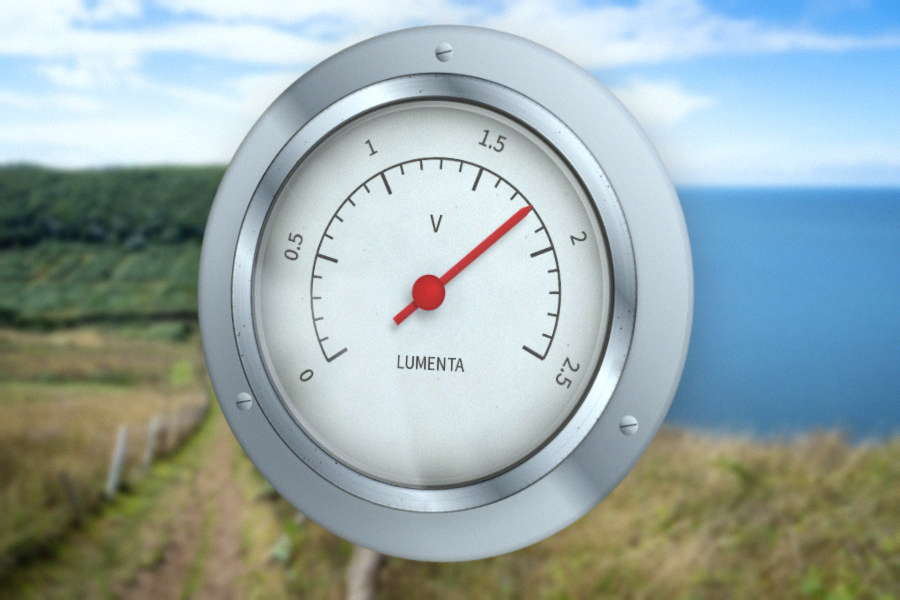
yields **1.8** V
